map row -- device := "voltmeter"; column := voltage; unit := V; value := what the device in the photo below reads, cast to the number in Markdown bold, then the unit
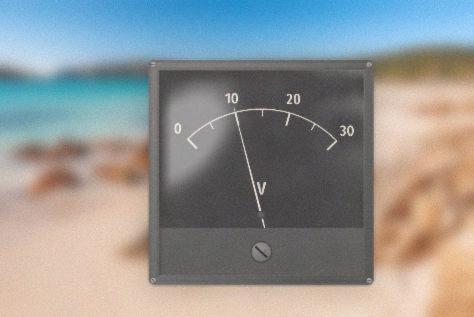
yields **10** V
